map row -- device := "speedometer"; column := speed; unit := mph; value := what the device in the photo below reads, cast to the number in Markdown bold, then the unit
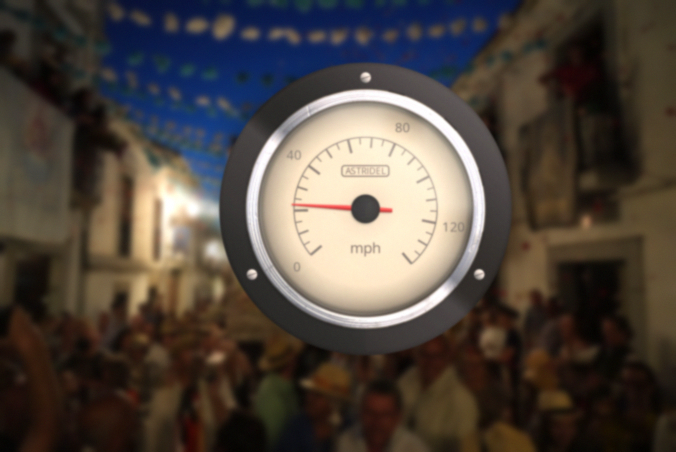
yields **22.5** mph
